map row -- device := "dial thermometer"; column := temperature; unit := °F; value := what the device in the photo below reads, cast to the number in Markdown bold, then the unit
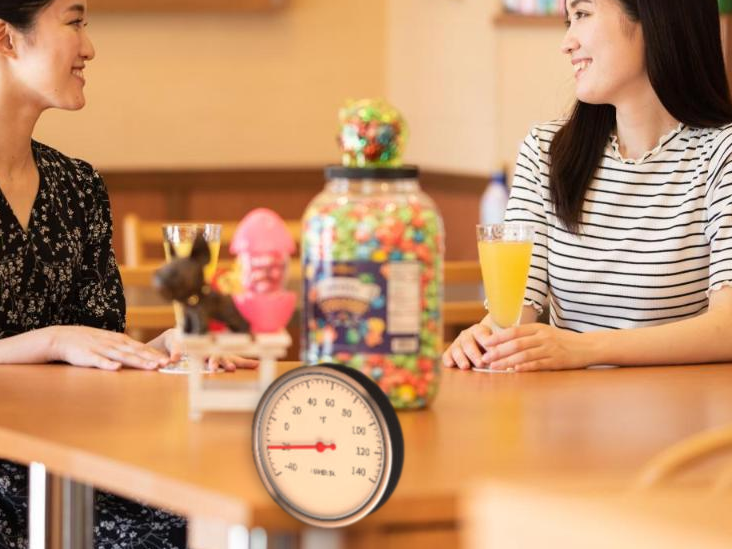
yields **-20** °F
